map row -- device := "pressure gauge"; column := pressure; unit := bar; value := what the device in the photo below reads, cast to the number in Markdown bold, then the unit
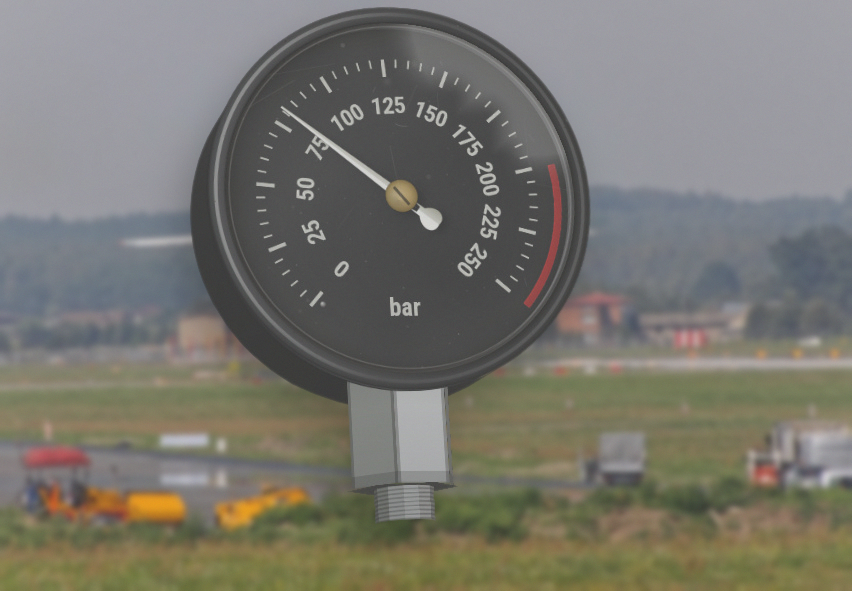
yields **80** bar
